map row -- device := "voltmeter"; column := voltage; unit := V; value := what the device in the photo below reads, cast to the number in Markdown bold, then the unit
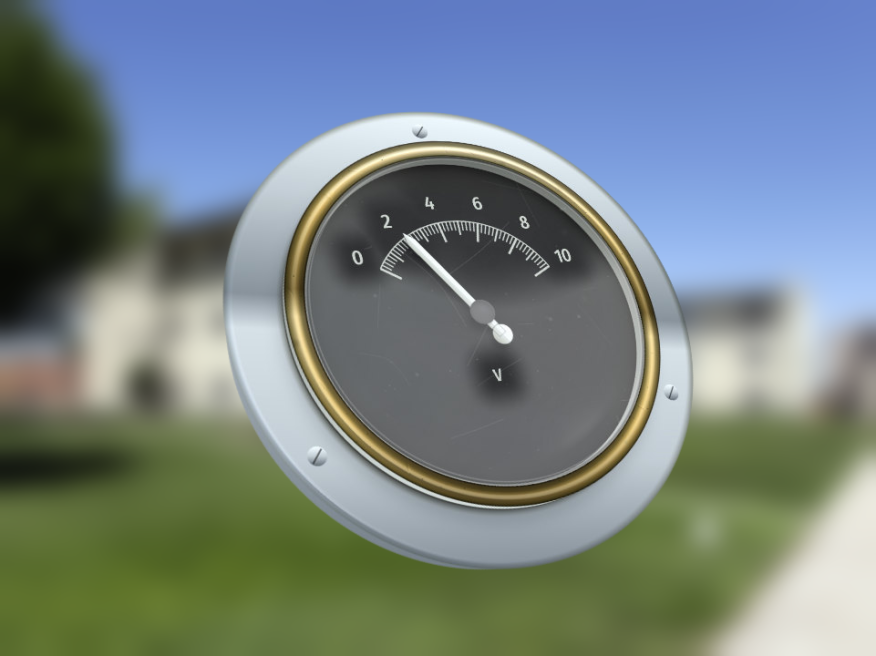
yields **2** V
